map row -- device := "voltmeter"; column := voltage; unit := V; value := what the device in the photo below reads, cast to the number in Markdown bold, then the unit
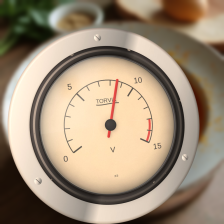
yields **8.5** V
